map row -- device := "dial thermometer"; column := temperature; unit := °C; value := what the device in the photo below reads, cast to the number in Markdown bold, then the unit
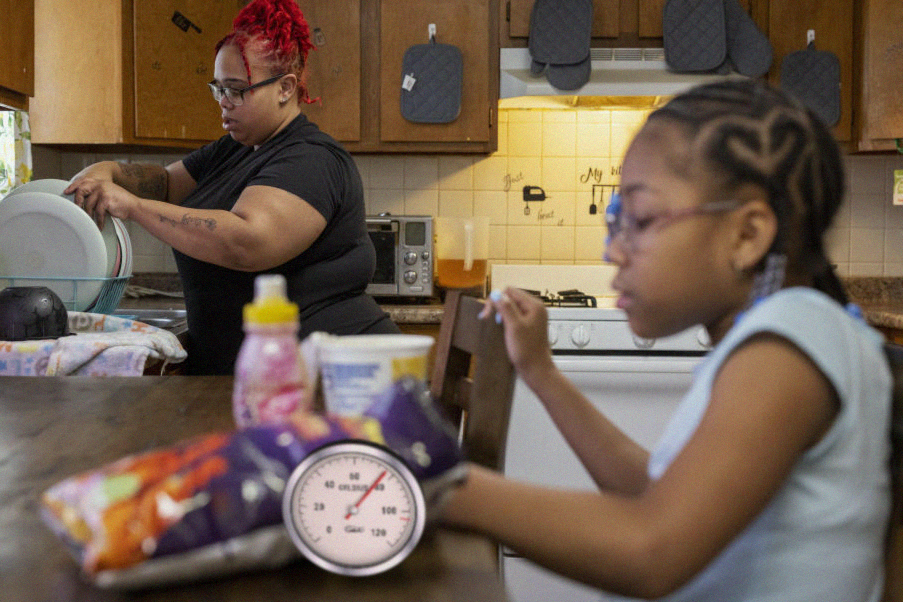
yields **76** °C
